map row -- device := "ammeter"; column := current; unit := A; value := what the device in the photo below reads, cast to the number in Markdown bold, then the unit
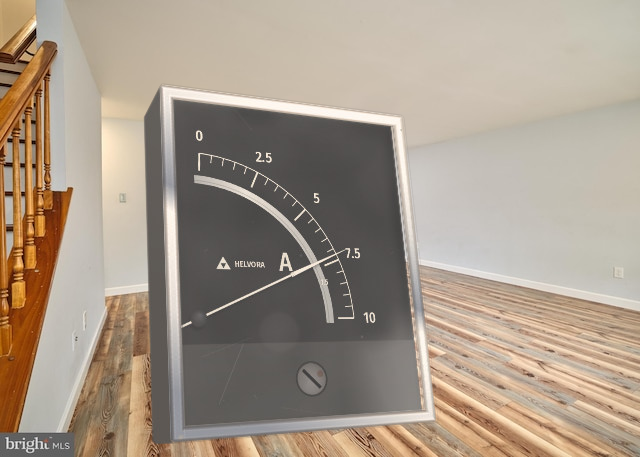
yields **7.25** A
